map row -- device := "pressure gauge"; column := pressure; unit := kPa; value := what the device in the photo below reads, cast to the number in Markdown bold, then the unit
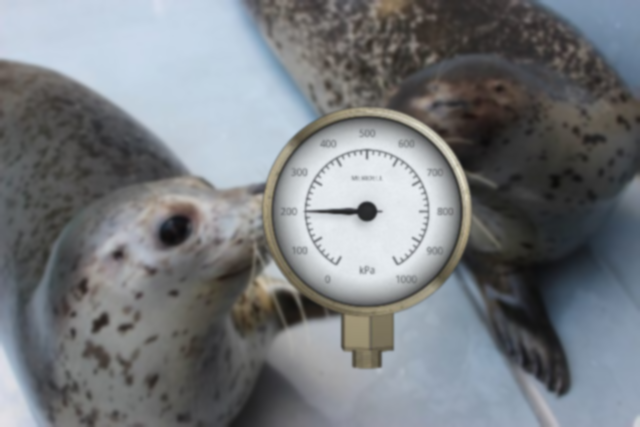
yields **200** kPa
